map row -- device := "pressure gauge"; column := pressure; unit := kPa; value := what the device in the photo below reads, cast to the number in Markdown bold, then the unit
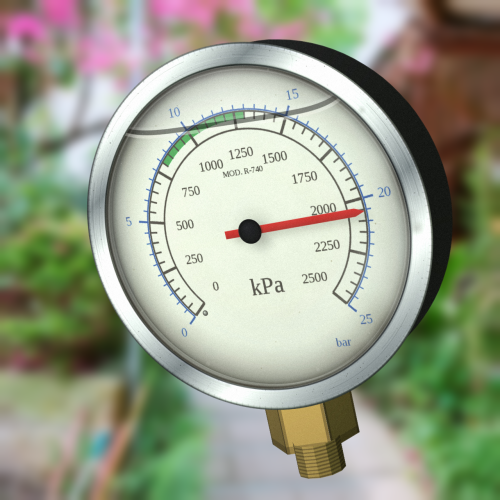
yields **2050** kPa
